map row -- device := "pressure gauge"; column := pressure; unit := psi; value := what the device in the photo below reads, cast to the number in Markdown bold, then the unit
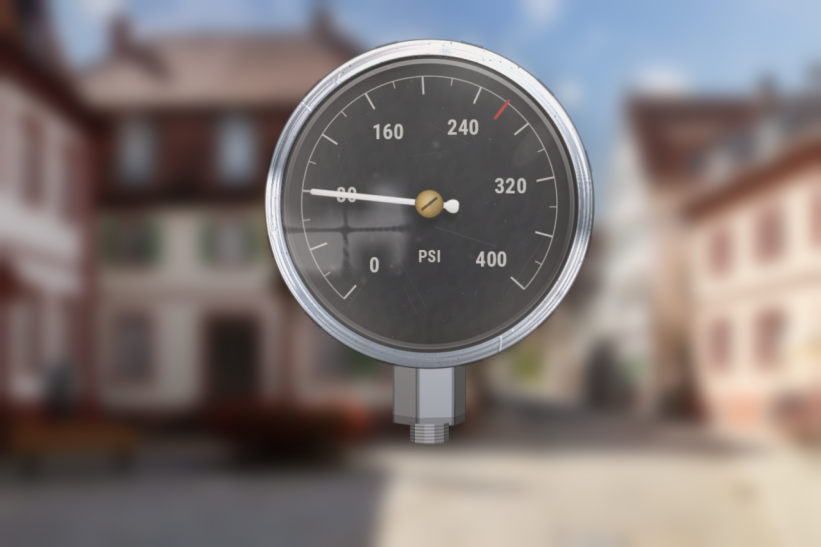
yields **80** psi
